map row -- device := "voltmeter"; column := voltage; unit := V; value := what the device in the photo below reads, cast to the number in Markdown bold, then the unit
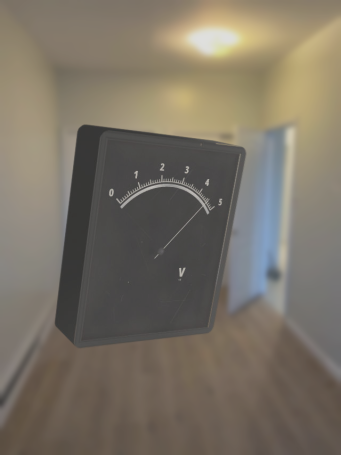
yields **4.5** V
